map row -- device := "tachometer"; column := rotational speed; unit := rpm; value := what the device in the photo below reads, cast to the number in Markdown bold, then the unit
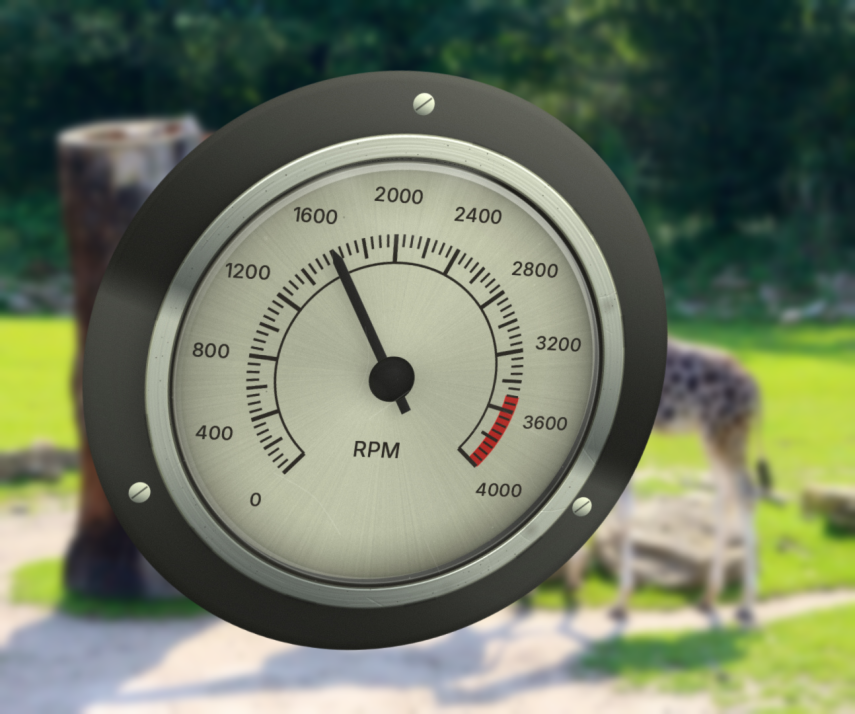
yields **1600** rpm
